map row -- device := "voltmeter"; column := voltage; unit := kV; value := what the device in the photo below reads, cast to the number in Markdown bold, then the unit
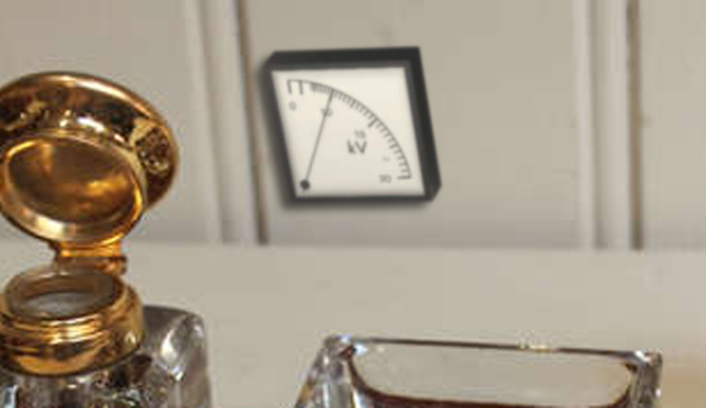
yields **10** kV
